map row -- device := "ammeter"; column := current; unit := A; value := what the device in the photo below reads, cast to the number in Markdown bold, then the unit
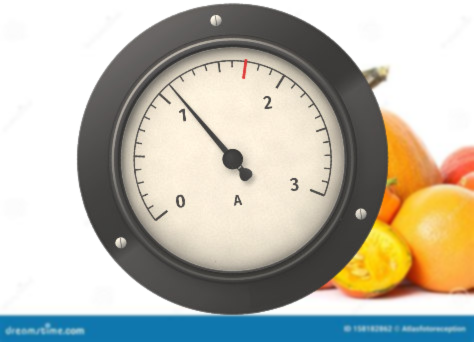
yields **1.1** A
